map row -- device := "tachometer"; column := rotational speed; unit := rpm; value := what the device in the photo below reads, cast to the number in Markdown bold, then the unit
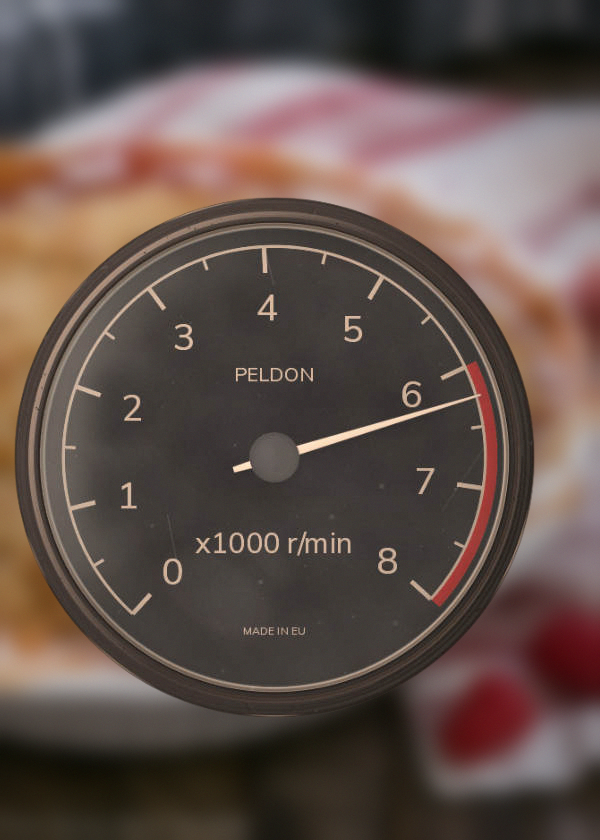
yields **6250** rpm
